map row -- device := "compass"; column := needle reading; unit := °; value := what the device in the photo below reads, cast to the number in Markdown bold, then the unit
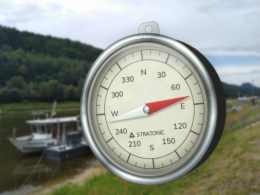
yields **80** °
